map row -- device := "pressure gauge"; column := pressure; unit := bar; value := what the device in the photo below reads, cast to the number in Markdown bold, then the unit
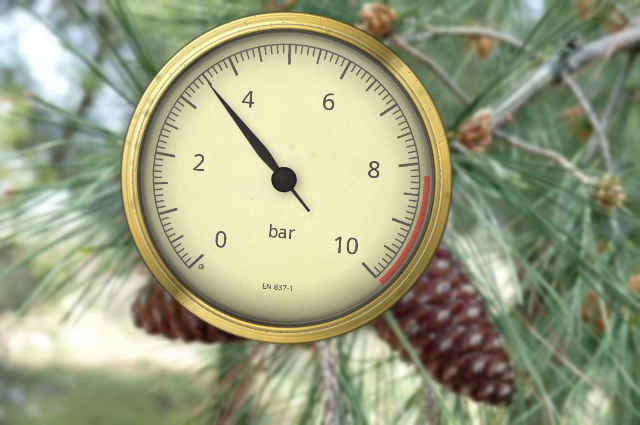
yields **3.5** bar
